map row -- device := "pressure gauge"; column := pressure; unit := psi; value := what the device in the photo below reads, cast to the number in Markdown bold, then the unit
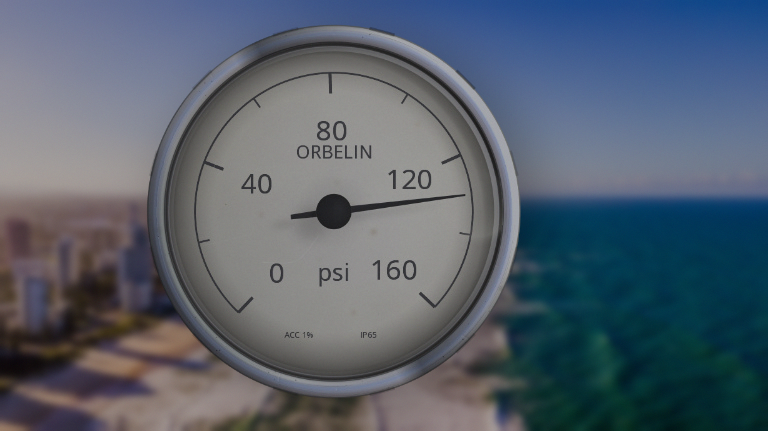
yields **130** psi
